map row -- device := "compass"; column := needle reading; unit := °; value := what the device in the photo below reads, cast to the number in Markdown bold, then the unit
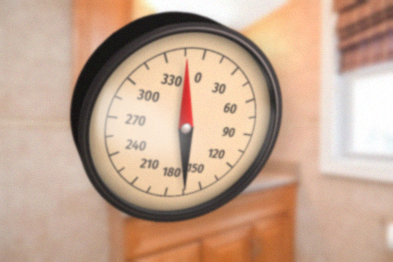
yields **345** °
